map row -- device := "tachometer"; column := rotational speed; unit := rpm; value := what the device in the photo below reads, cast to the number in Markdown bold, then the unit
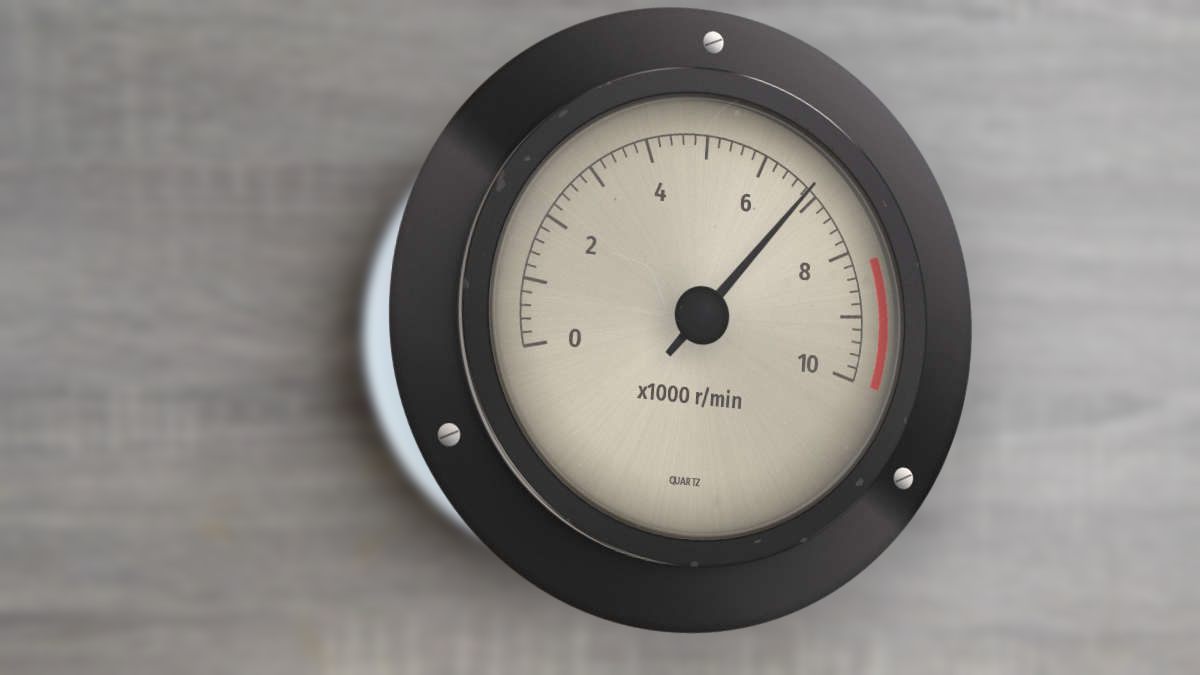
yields **6800** rpm
